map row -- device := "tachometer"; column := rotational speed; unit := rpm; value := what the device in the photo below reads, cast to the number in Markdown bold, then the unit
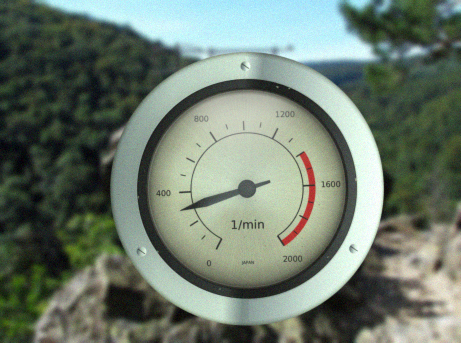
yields **300** rpm
